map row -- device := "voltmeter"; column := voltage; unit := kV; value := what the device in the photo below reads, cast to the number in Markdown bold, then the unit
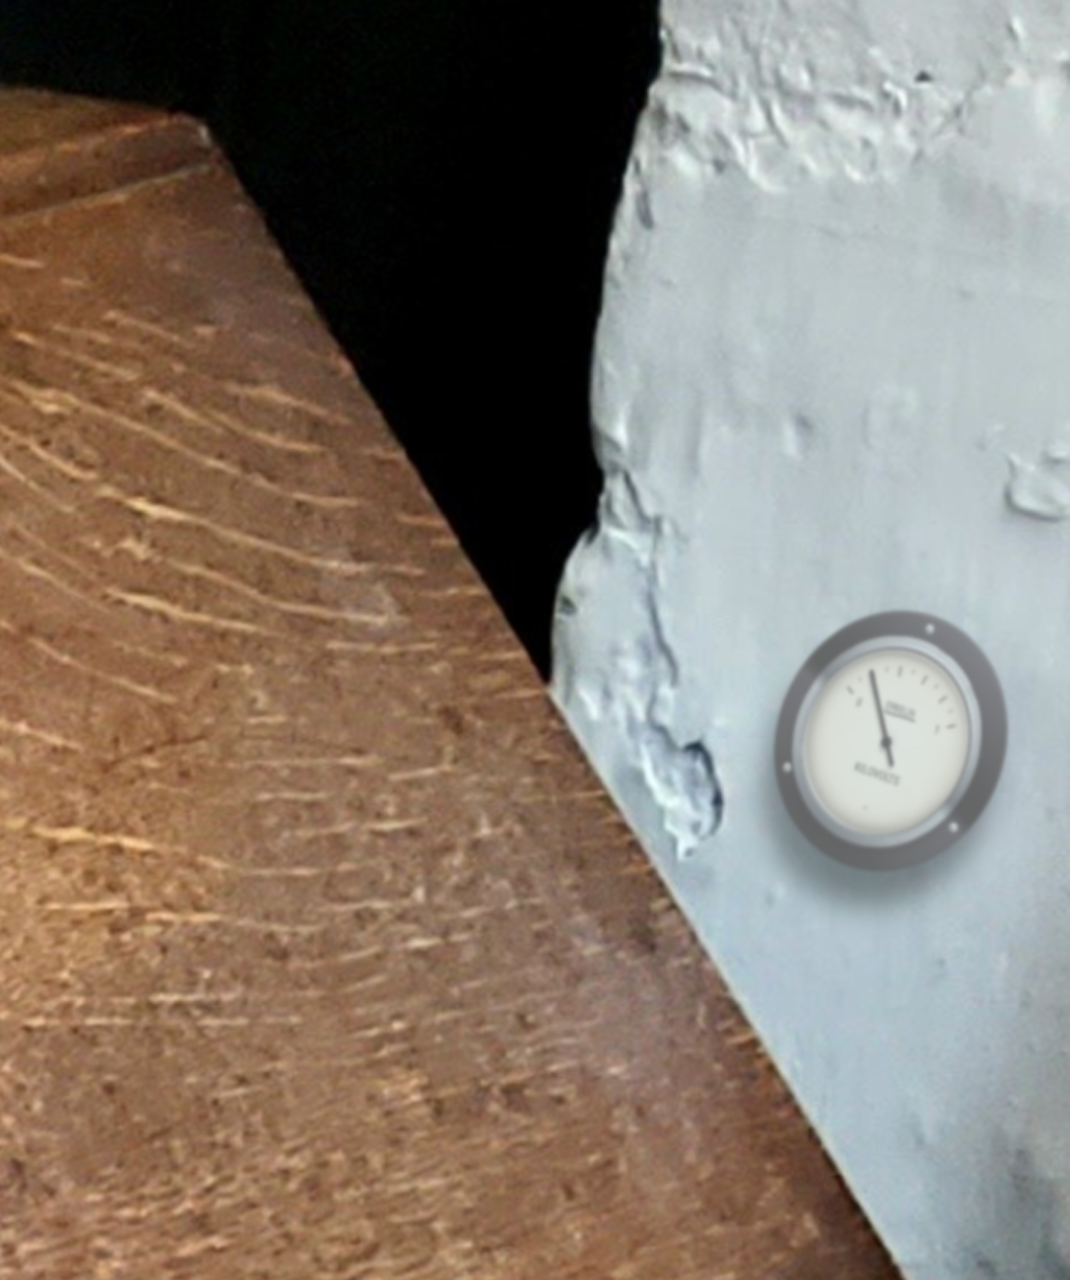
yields **0.2** kV
